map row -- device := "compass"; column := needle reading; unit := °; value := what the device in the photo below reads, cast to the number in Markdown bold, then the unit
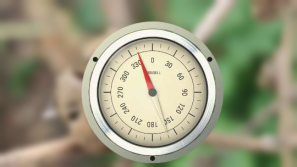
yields **340** °
